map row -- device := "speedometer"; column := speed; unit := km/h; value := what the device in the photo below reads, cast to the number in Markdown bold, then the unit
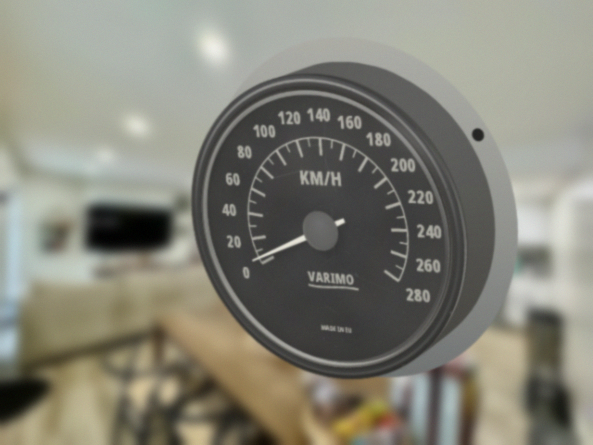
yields **5** km/h
